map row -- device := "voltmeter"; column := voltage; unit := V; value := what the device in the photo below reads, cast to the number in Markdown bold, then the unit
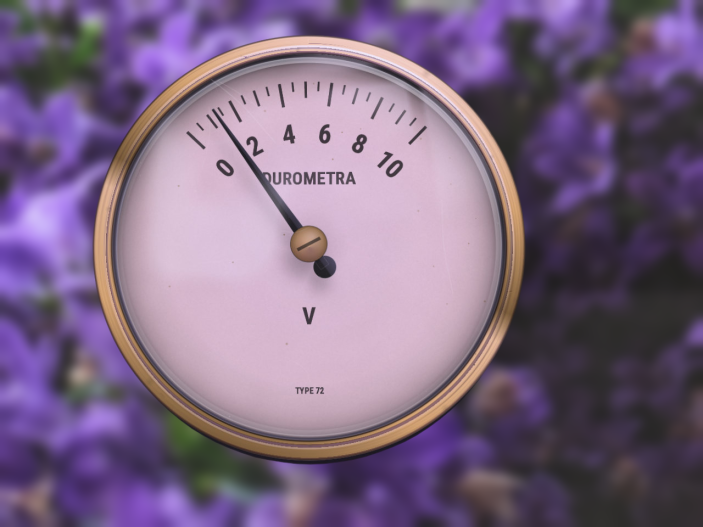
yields **1.25** V
